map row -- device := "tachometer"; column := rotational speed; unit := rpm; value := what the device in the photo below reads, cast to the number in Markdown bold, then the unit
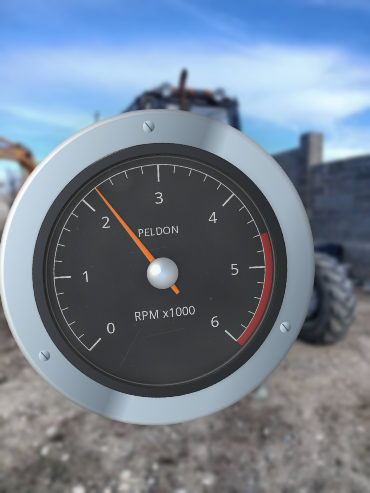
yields **2200** rpm
